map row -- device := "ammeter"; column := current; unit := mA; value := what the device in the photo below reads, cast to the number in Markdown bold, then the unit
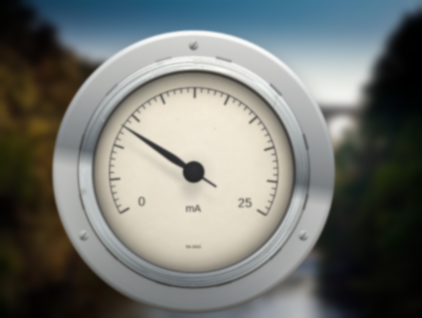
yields **6.5** mA
